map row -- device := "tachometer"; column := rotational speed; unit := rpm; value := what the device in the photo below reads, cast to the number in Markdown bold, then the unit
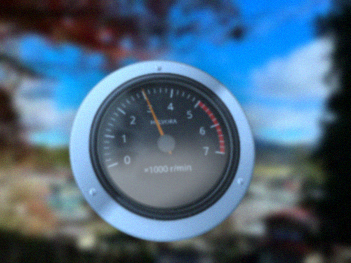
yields **3000** rpm
